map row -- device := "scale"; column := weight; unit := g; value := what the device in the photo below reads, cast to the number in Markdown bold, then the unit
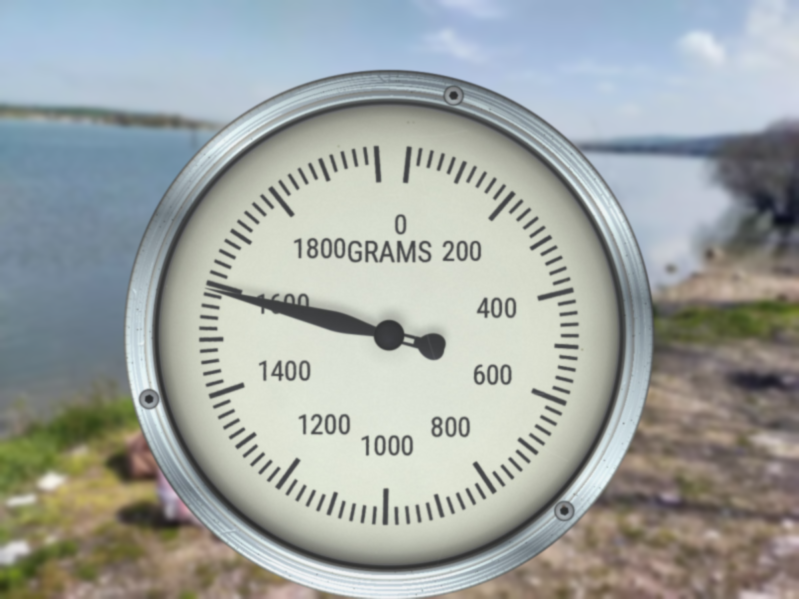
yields **1590** g
